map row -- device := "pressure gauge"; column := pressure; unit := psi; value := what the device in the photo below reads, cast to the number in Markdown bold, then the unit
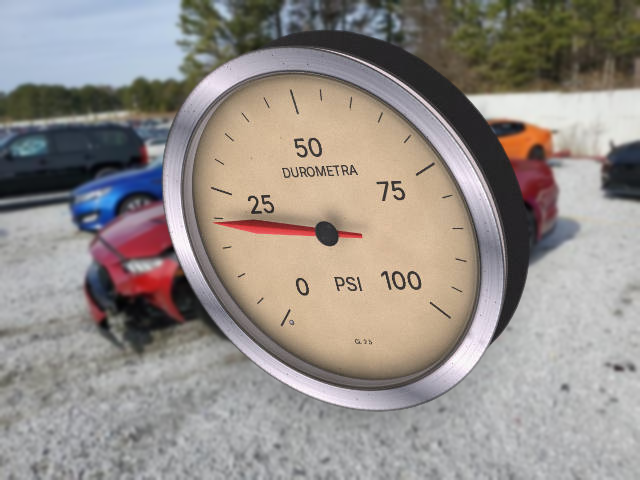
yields **20** psi
